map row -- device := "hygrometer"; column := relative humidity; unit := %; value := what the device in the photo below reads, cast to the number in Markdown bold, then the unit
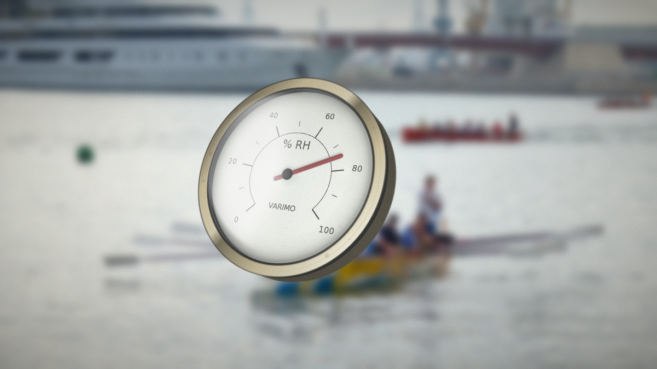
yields **75** %
